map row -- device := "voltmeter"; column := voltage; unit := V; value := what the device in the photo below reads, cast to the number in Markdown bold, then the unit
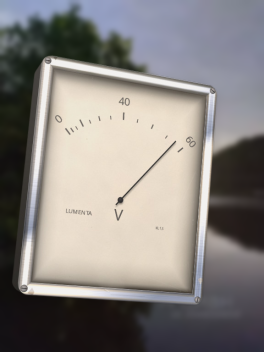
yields **57.5** V
